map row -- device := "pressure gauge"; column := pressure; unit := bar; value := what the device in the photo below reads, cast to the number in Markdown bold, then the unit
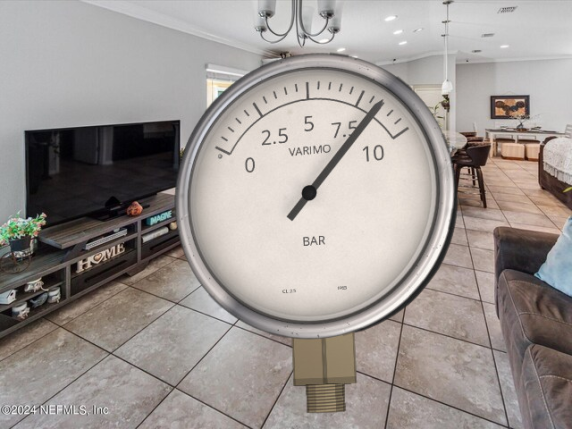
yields **8.5** bar
